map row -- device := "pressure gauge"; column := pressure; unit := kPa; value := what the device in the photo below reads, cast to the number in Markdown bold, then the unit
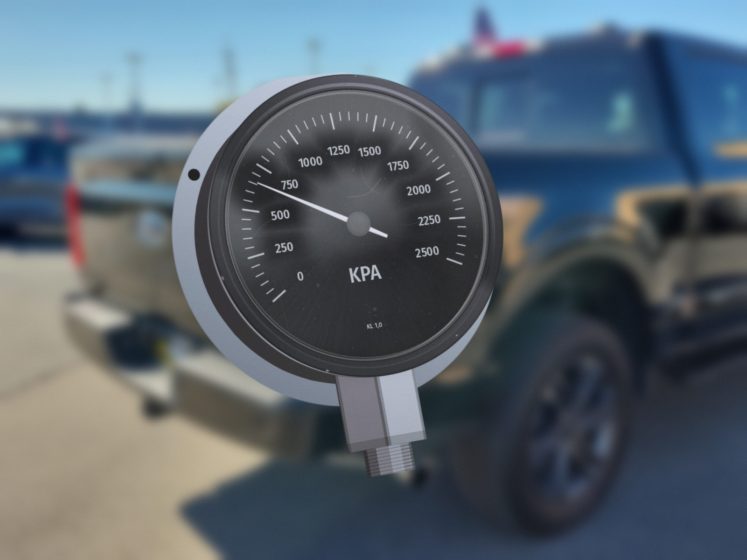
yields **650** kPa
